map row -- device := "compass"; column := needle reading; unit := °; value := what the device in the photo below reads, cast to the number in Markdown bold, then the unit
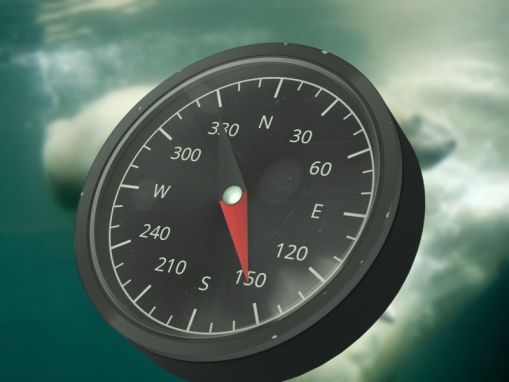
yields **150** °
